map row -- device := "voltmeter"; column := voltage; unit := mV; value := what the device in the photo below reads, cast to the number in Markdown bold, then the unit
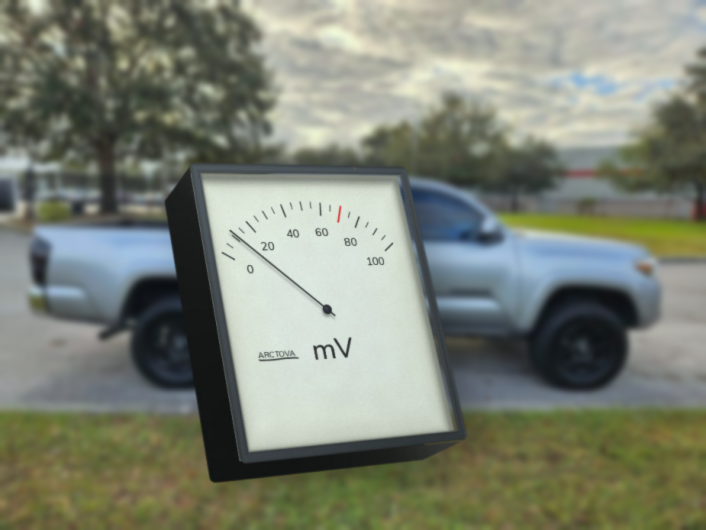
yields **10** mV
